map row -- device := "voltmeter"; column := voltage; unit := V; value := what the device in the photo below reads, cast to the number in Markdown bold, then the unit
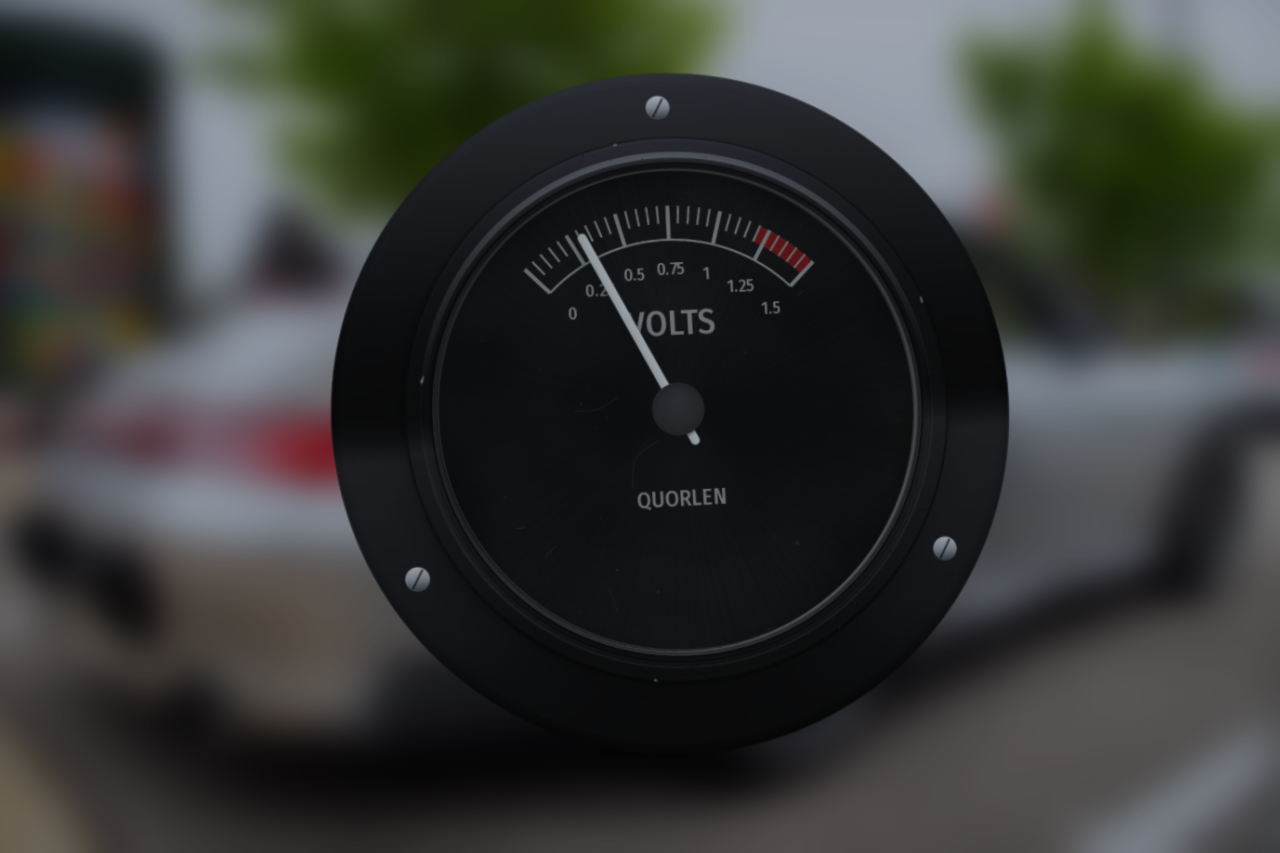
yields **0.3** V
